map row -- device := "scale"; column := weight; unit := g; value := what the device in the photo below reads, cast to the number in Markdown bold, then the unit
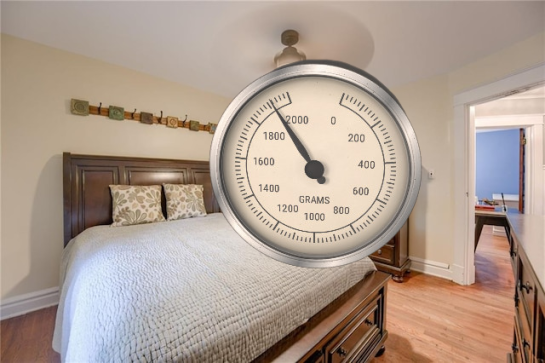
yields **1920** g
